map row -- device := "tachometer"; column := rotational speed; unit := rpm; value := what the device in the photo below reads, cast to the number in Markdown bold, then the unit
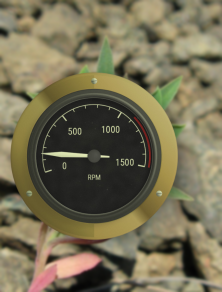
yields **150** rpm
